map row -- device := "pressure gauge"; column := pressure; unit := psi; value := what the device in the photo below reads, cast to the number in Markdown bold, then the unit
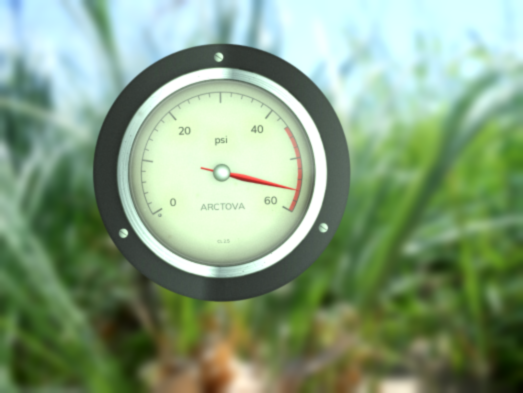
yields **56** psi
